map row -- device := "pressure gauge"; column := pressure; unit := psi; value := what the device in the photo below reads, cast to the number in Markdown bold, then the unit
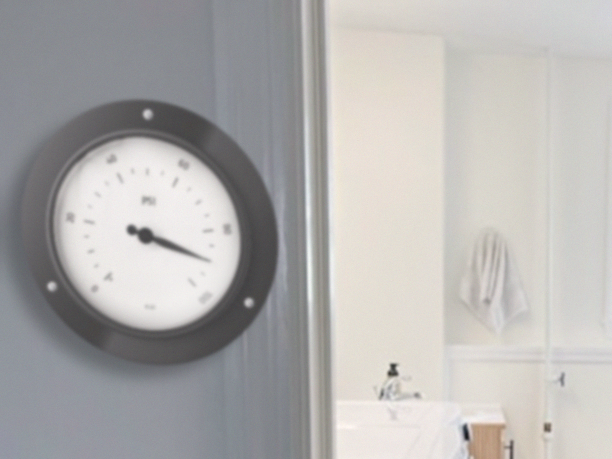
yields **90** psi
